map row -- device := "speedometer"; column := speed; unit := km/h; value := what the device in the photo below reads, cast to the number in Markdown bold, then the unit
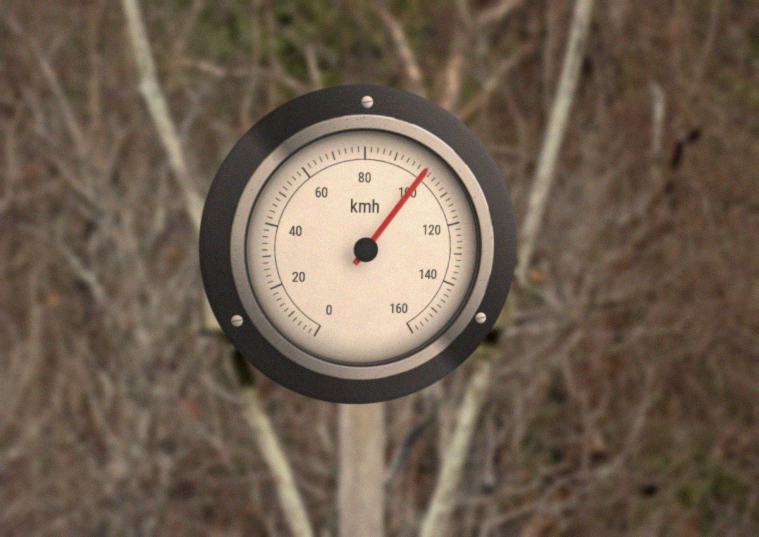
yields **100** km/h
